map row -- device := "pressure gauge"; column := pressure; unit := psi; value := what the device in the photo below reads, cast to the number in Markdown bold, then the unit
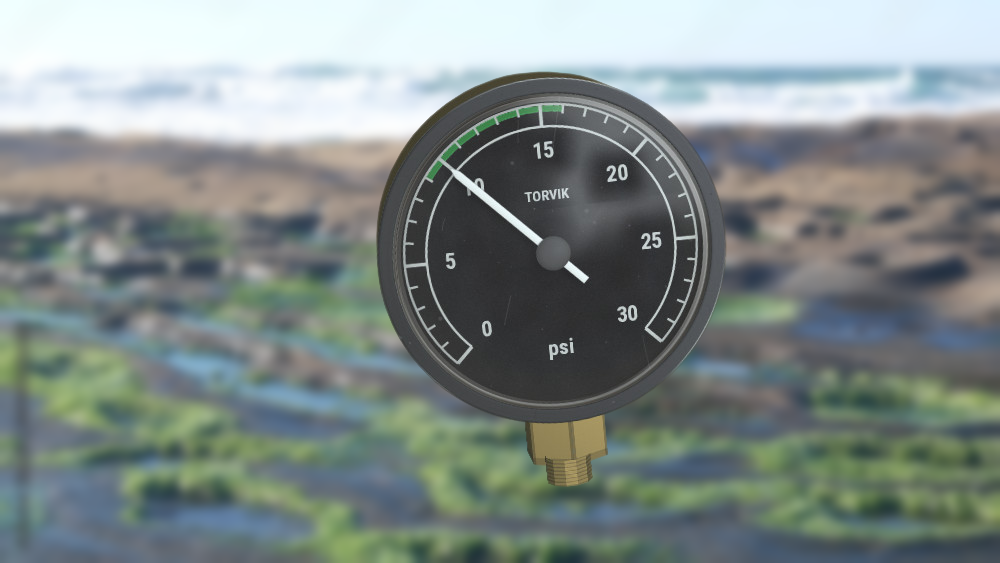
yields **10** psi
